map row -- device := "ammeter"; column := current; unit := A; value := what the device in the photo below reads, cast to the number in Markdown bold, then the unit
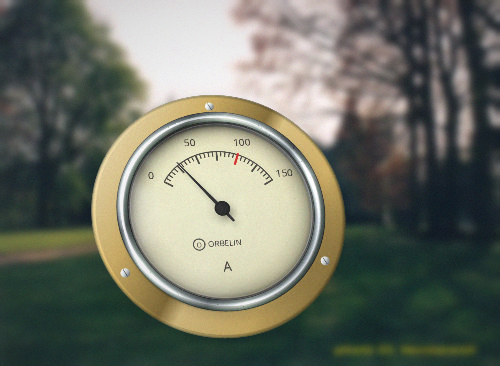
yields **25** A
